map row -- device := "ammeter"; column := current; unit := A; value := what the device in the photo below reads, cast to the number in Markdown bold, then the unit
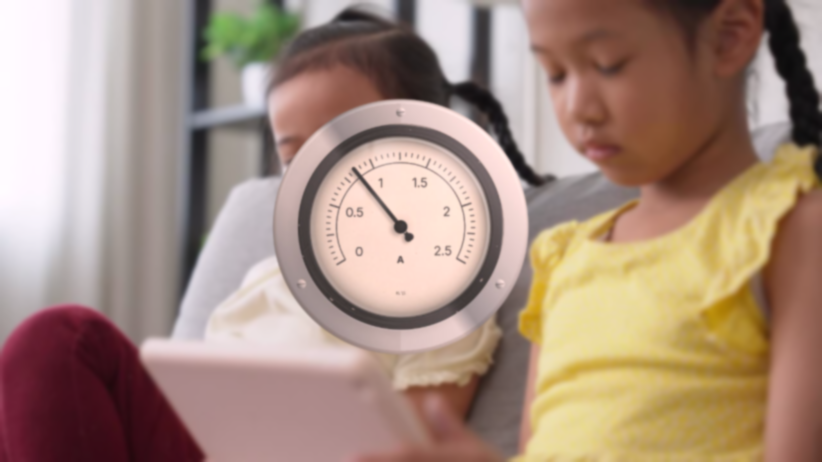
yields **0.85** A
